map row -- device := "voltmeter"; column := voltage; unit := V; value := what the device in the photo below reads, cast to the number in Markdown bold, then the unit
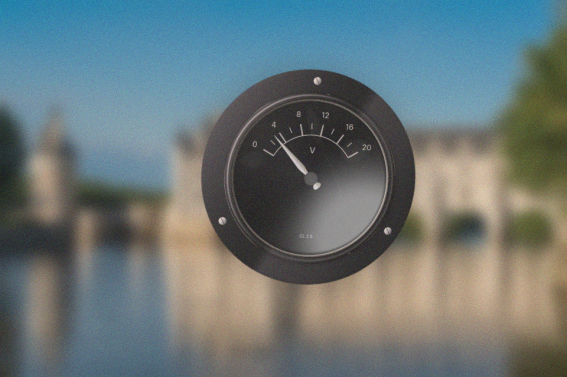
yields **3** V
